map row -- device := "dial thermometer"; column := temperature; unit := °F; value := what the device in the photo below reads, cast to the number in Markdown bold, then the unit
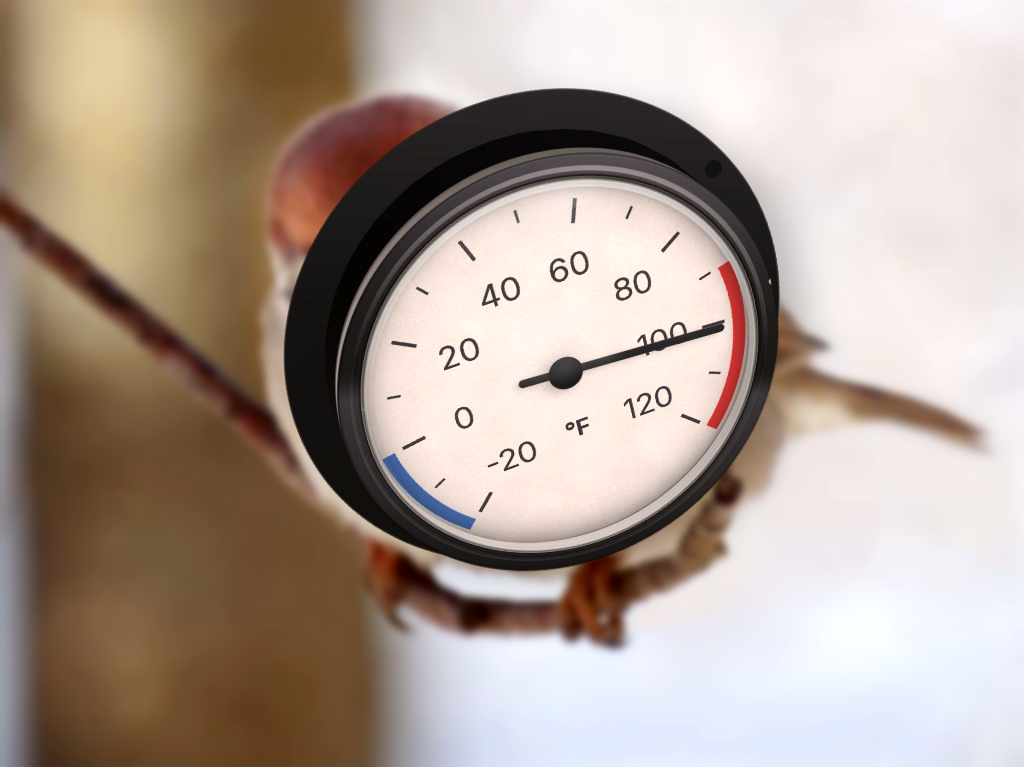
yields **100** °F
